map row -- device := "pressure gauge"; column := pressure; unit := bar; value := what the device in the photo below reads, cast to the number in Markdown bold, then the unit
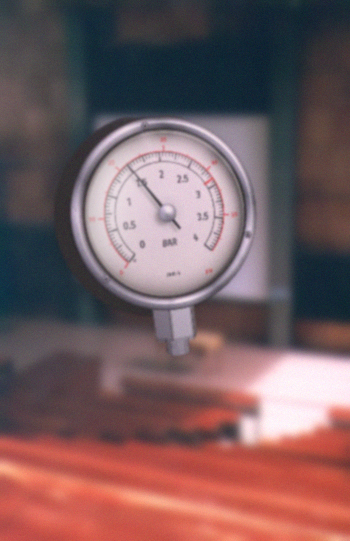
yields **1.5** bar
